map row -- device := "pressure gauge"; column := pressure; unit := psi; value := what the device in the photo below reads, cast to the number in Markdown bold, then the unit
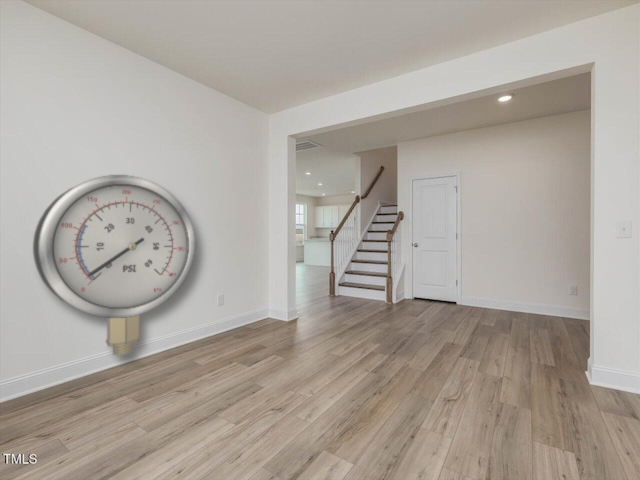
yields **2** psi
